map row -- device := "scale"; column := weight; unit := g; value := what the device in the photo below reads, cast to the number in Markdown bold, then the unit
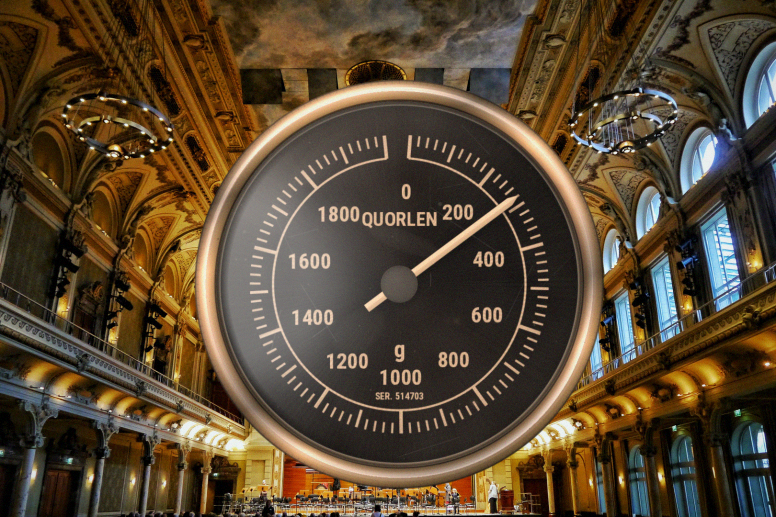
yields **280** g
